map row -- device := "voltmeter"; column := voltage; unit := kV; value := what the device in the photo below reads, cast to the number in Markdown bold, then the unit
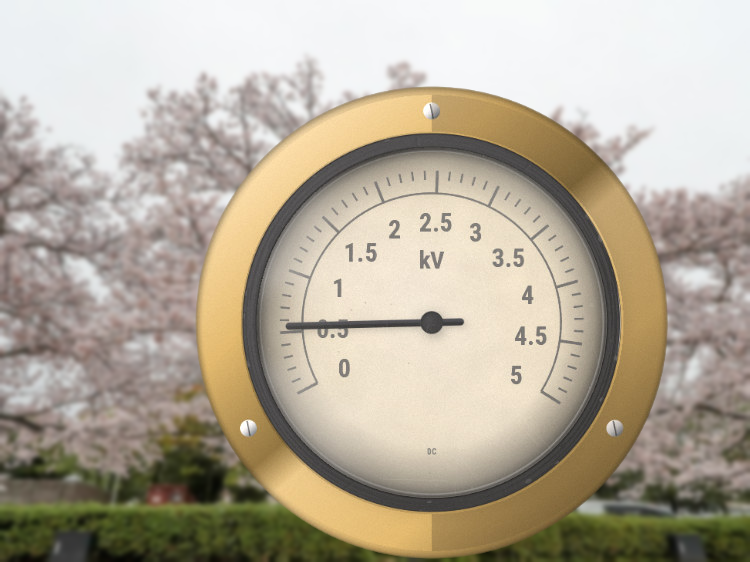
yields **0.55** kV
